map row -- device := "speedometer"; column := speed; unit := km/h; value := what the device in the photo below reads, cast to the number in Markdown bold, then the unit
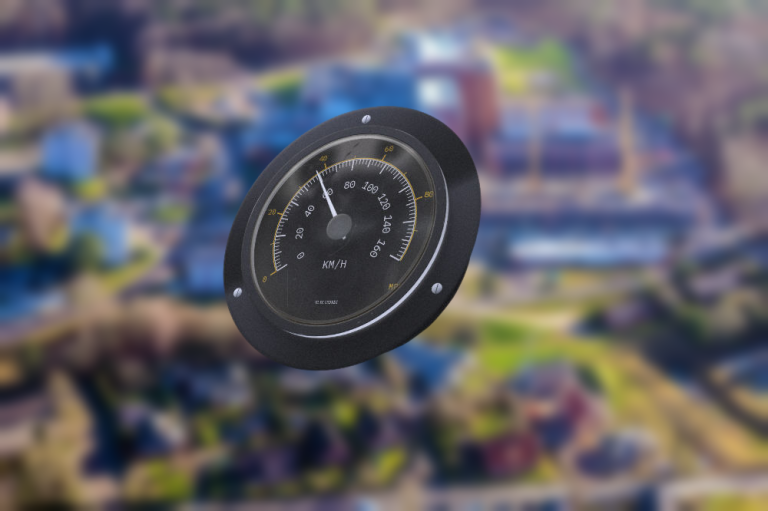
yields **60** km/h
